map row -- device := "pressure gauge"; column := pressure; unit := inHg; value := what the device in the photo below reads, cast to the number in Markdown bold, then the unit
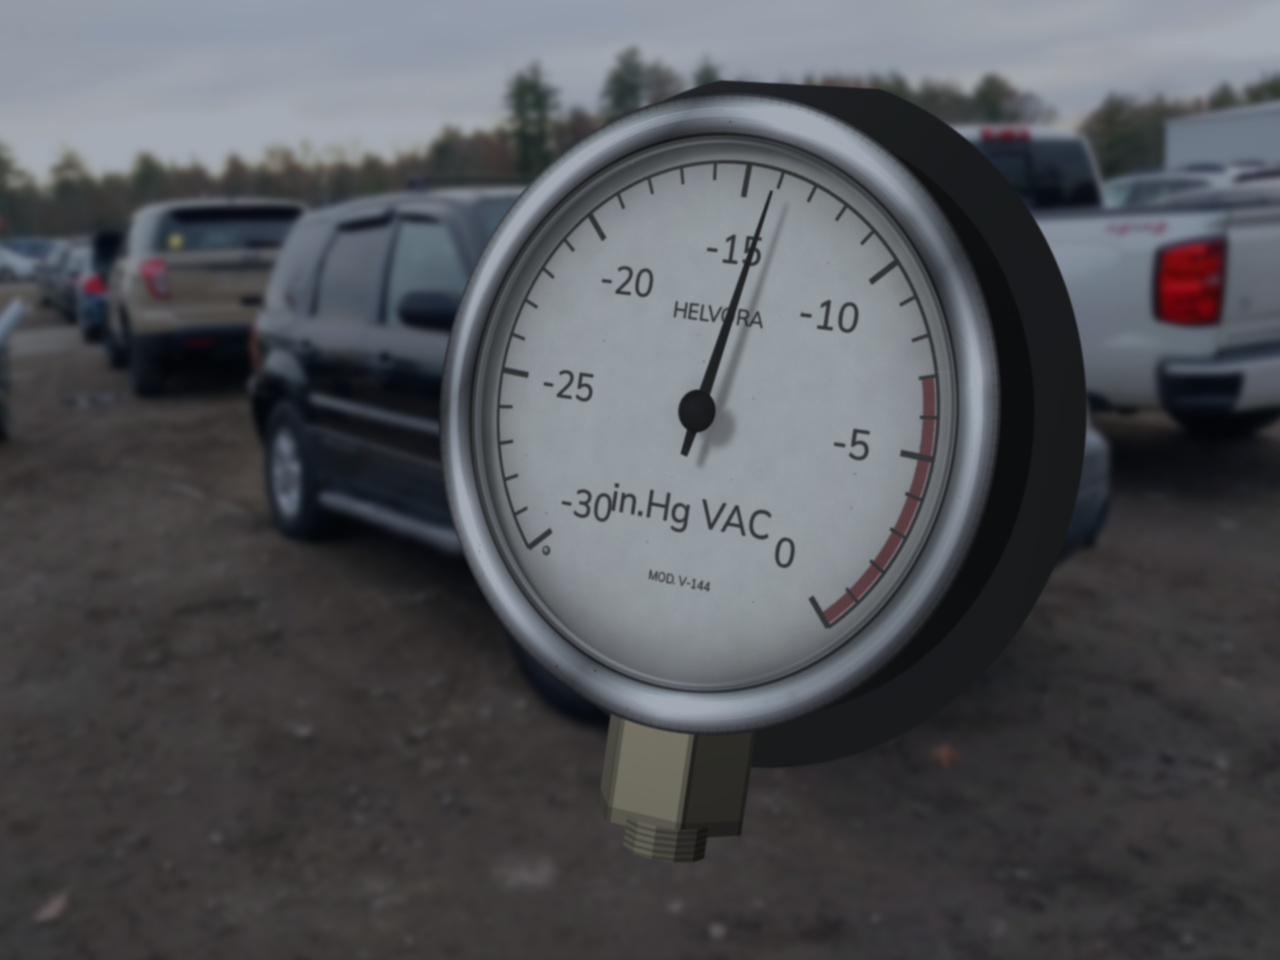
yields **-14** inHg
